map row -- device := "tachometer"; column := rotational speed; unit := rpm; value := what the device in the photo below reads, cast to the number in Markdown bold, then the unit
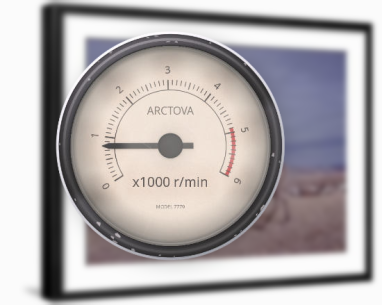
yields **800** rpm
